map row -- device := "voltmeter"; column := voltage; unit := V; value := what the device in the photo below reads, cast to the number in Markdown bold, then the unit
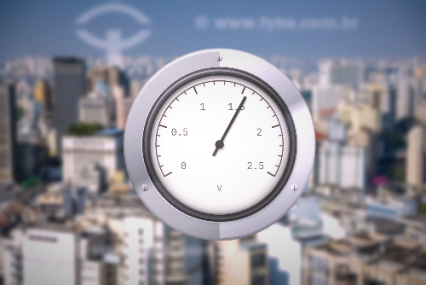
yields **1.55** V
